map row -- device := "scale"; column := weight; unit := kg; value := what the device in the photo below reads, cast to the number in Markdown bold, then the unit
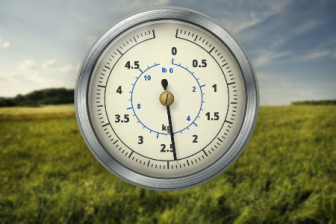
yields **2.4** kg
